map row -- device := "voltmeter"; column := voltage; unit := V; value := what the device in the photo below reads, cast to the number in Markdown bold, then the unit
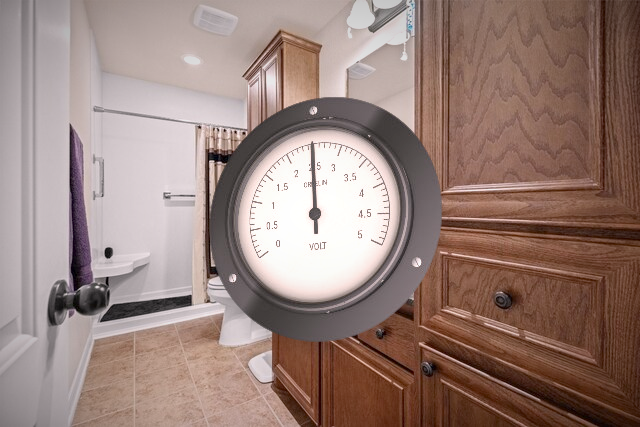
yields **2.5** V
